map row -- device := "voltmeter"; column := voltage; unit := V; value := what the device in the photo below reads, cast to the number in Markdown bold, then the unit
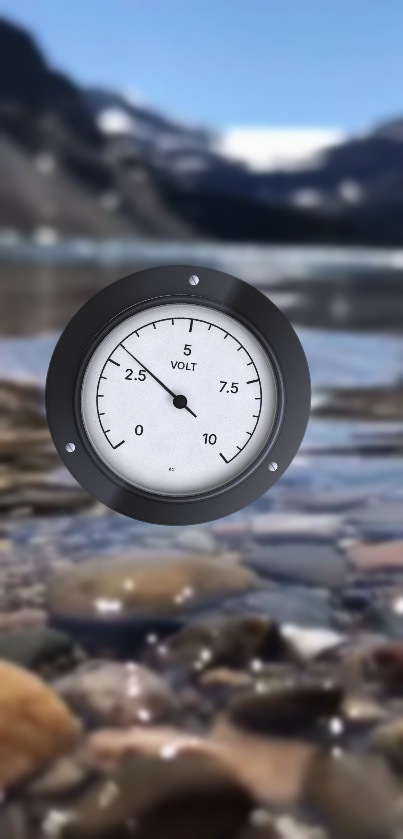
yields **3** V
